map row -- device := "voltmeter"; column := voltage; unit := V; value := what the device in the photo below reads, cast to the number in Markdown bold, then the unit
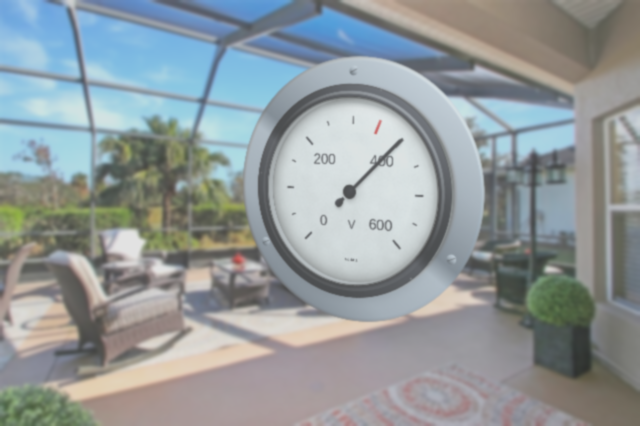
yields **400** V
